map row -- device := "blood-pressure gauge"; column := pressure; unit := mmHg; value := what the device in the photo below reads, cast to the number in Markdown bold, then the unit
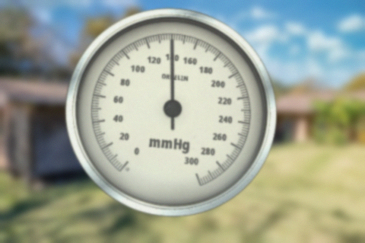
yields **140** mmHg
